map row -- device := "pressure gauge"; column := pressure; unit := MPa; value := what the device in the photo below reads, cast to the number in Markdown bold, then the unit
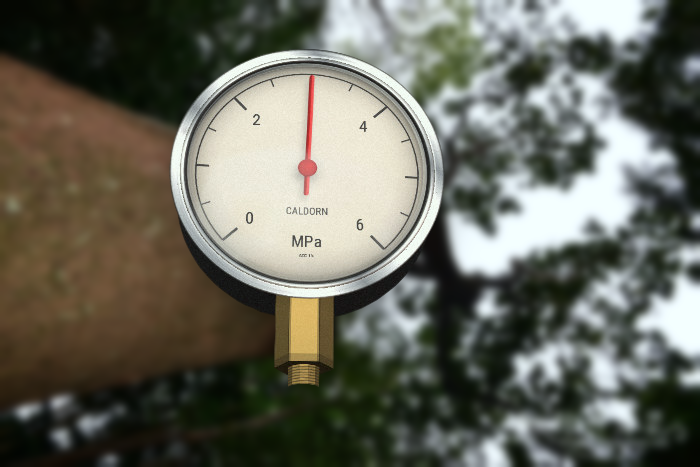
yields **3** MPa
